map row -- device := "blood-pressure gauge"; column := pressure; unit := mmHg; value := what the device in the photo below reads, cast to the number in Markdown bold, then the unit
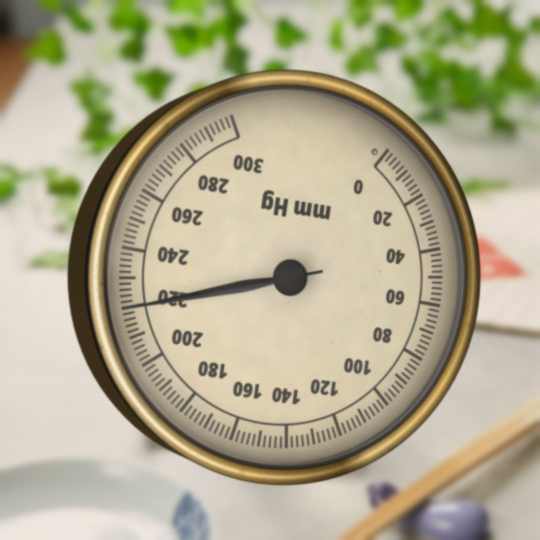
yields **220** mmHg
